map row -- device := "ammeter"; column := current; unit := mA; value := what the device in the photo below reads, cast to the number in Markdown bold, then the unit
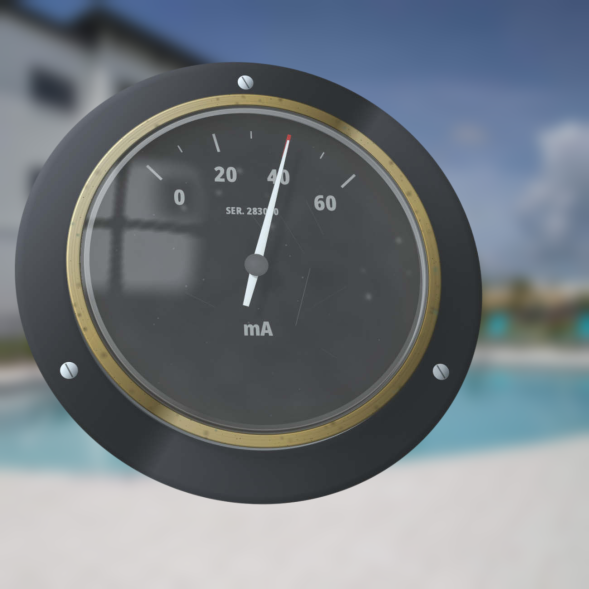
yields **40** mA
